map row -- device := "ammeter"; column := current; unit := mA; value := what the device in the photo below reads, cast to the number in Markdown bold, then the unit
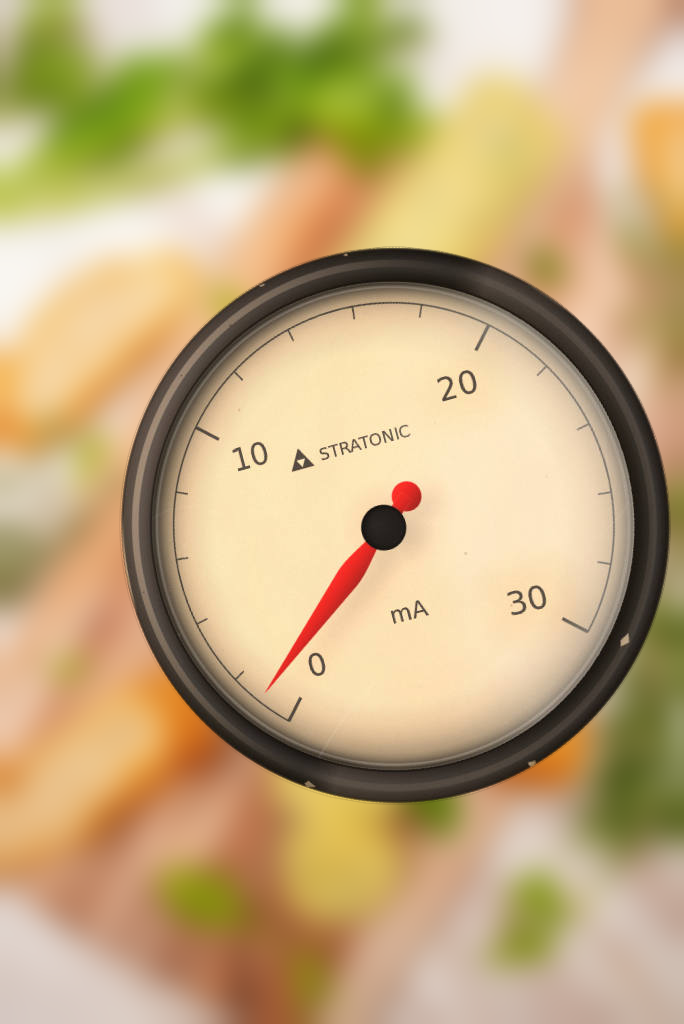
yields **1** mA
